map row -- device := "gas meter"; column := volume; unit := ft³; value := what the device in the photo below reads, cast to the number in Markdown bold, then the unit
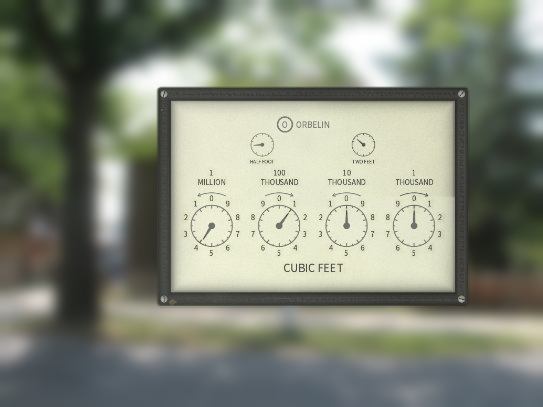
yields **410000** ft³
